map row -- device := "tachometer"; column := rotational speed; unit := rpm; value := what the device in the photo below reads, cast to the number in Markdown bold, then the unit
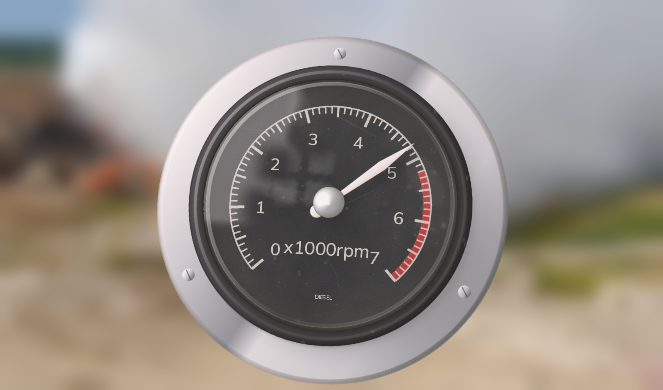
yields **4800** rpm
